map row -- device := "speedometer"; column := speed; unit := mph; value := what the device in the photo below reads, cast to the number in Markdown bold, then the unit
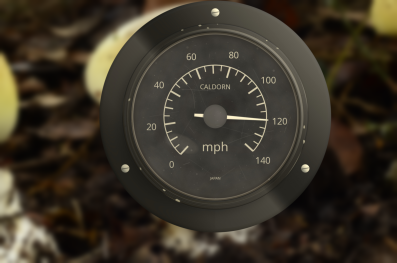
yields **120** mph
